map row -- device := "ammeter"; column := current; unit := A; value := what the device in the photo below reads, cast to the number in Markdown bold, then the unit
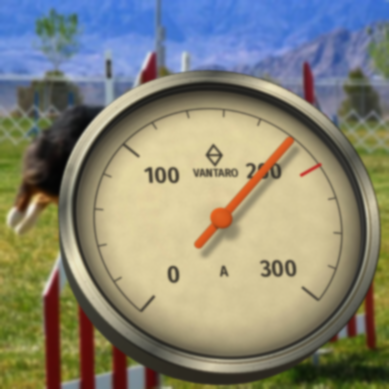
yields **200** A
